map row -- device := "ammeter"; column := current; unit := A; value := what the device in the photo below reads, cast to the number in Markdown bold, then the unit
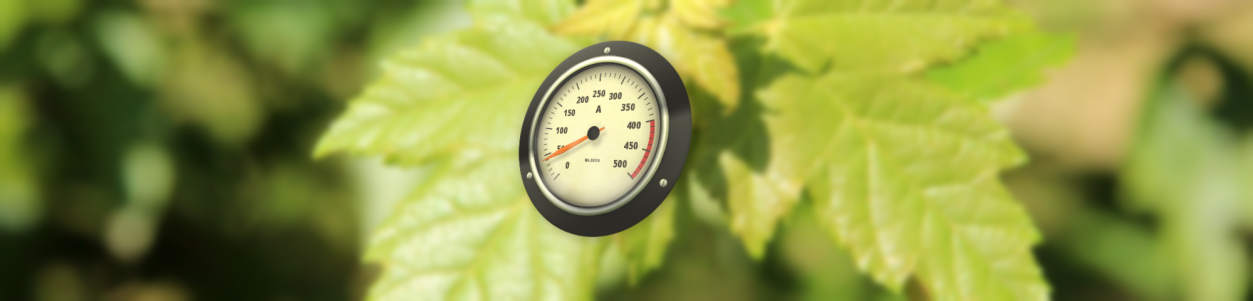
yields **40** A
